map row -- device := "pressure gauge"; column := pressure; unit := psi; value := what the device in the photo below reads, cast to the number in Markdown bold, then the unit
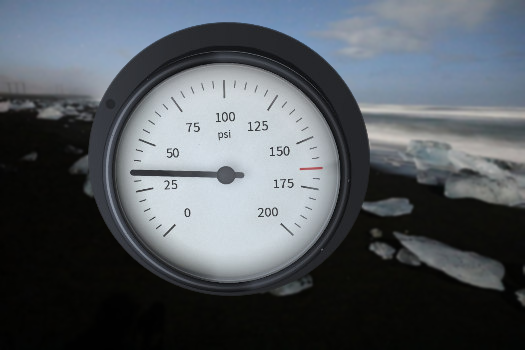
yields **35** psi
